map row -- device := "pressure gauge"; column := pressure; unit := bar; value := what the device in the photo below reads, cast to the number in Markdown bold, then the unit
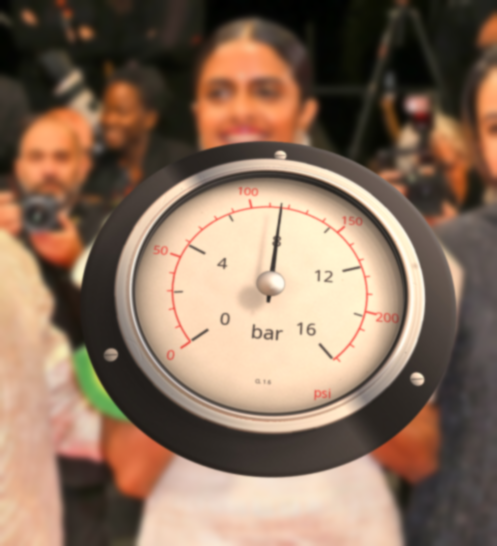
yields **8** bar
